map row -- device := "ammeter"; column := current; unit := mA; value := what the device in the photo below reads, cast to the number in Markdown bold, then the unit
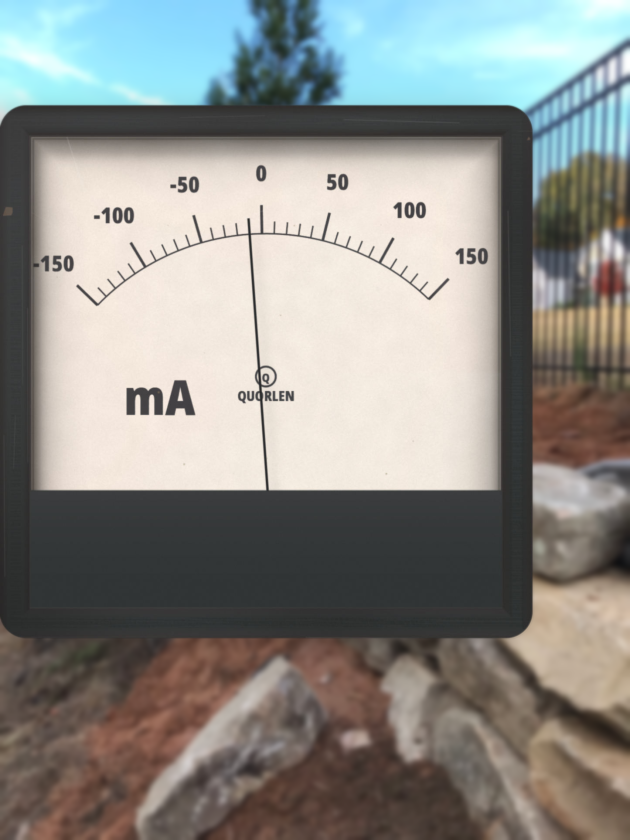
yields **-10** mA
